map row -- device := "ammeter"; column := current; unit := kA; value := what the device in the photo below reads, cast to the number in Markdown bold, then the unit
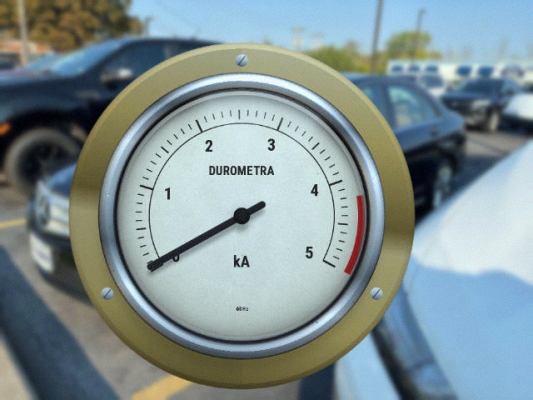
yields **0.05** kA
